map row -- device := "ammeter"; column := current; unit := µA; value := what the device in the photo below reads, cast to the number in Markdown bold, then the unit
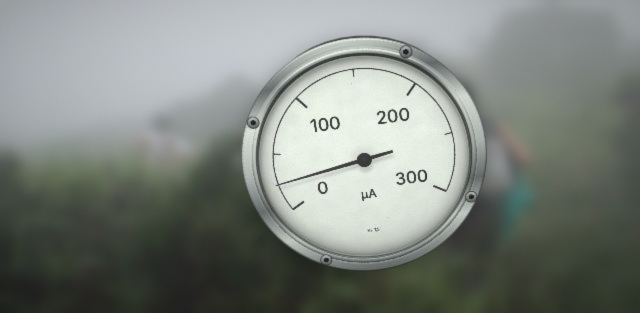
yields **25** µA
